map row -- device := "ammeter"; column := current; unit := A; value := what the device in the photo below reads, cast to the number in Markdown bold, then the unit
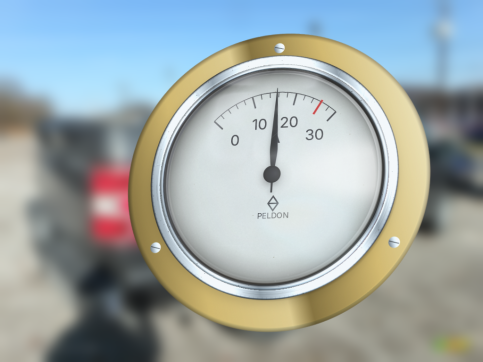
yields **16** A
